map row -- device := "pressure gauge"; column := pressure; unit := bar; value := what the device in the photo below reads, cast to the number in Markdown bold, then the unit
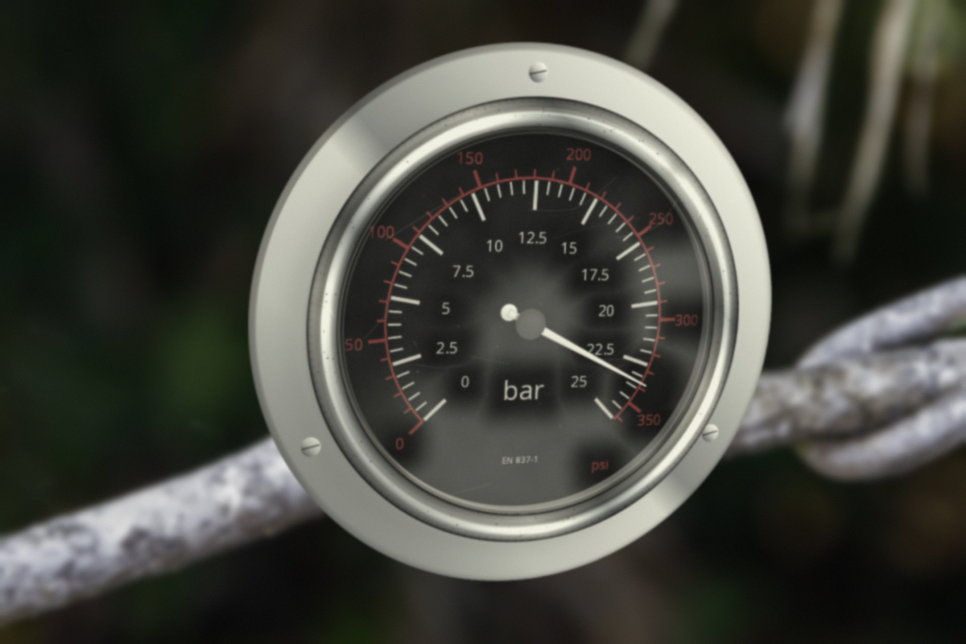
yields **23.25** bar
